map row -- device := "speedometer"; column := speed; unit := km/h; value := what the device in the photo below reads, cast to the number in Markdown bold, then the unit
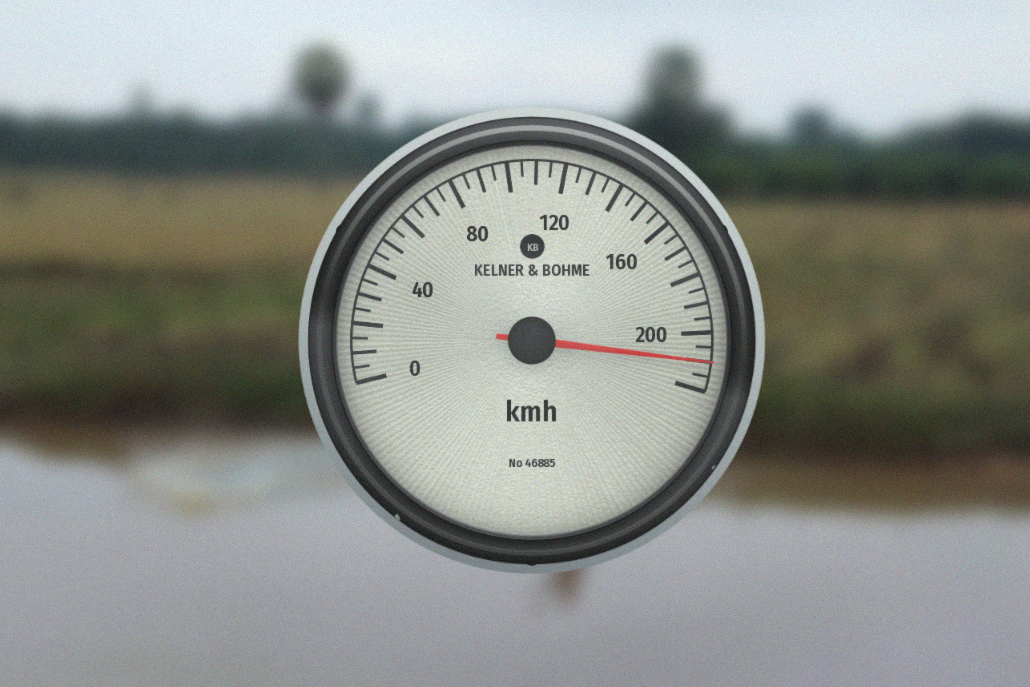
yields **210** km/h
